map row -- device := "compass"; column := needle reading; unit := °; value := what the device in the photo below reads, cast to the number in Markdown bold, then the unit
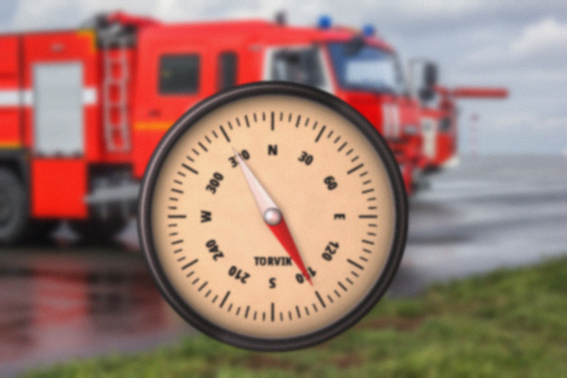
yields **150** °
